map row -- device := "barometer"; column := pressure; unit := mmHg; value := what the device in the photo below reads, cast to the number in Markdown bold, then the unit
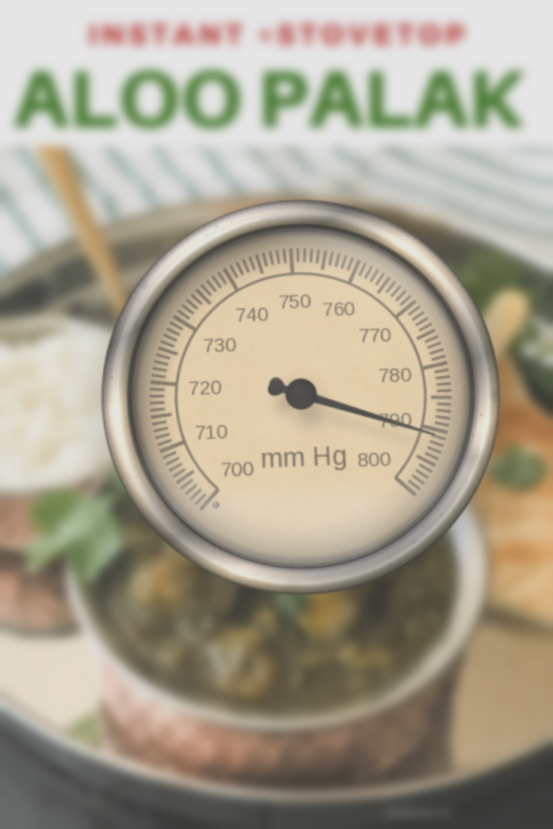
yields **791** mmHg
